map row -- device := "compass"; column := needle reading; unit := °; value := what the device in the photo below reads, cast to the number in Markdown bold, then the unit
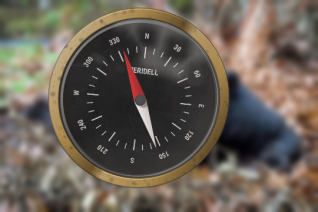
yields **335** °
